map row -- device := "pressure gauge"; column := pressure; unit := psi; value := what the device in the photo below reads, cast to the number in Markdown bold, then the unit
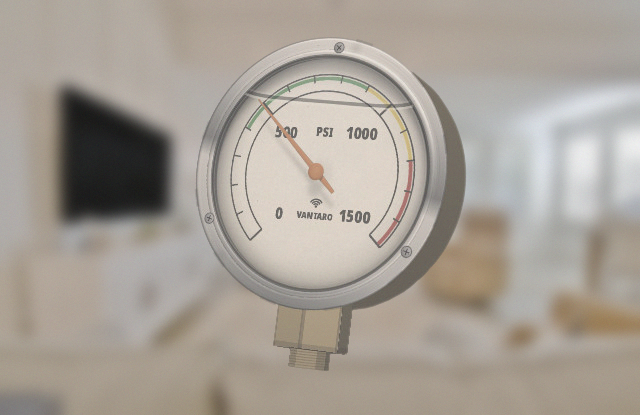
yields **500** psi
